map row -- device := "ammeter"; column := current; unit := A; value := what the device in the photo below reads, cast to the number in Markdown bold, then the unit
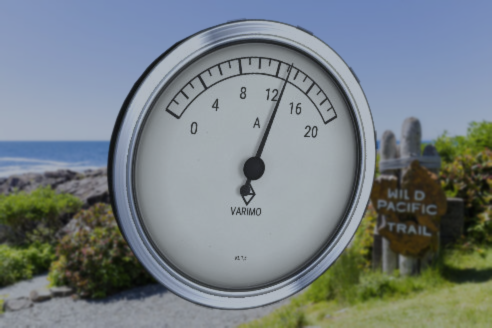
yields **13** A
